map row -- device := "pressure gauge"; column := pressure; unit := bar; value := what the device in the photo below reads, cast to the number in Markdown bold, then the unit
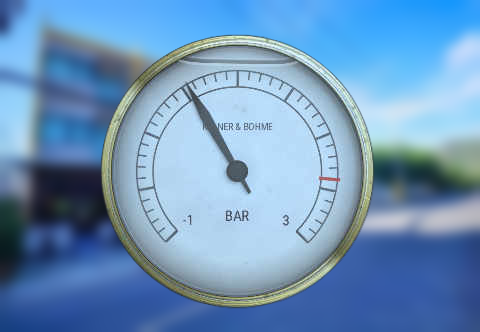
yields **0.55** bar
